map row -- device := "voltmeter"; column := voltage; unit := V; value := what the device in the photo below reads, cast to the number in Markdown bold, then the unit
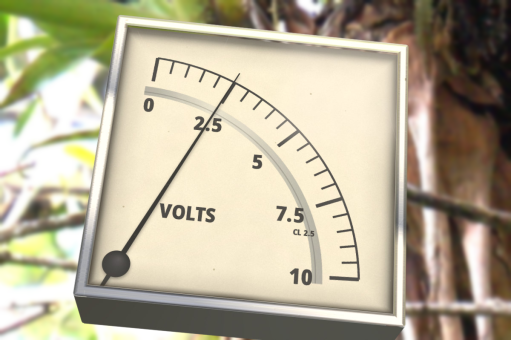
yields **2.5** V
